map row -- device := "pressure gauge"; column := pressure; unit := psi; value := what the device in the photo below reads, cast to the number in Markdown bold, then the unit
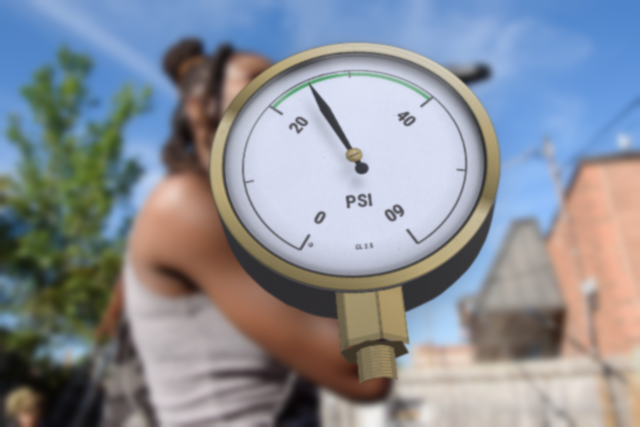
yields **25** psi
